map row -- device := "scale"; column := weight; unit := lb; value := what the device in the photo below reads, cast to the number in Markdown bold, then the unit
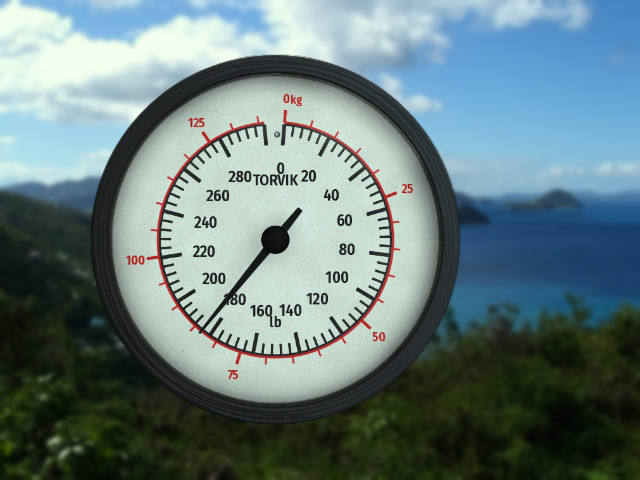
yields **184** lb
